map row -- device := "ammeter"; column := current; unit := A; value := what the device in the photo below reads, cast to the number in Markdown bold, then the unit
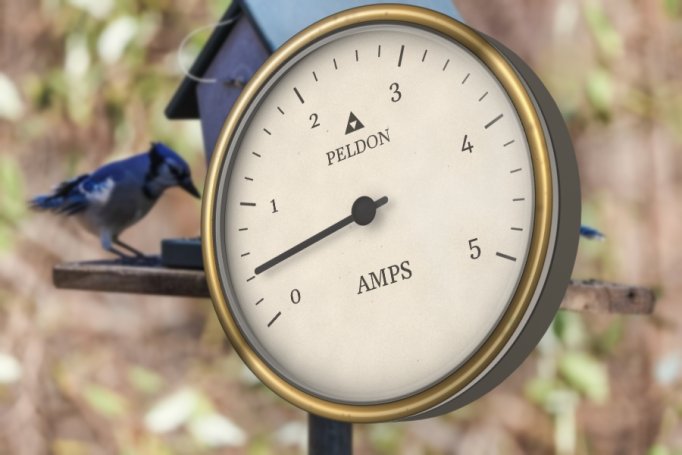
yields **0.4** A
